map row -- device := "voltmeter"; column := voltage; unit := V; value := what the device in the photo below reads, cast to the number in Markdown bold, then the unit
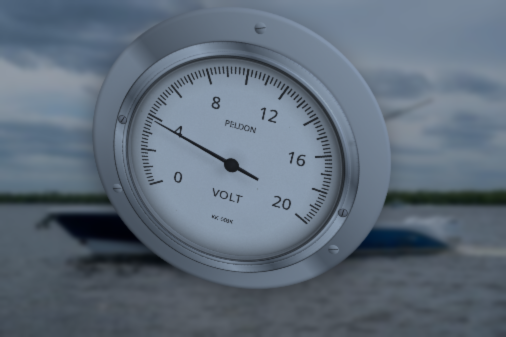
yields **4** V
